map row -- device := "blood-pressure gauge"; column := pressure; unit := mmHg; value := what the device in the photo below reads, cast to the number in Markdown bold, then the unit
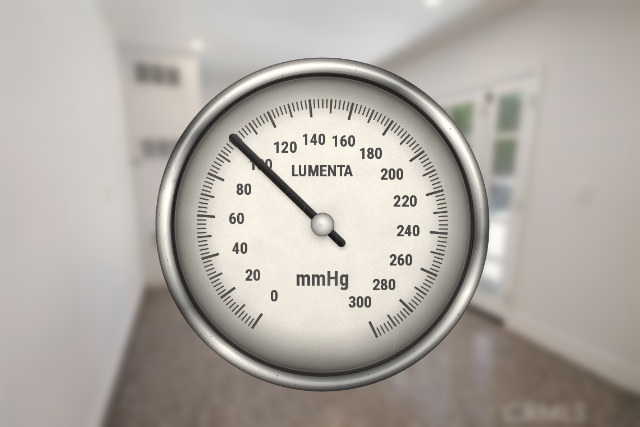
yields **100** mmHg
